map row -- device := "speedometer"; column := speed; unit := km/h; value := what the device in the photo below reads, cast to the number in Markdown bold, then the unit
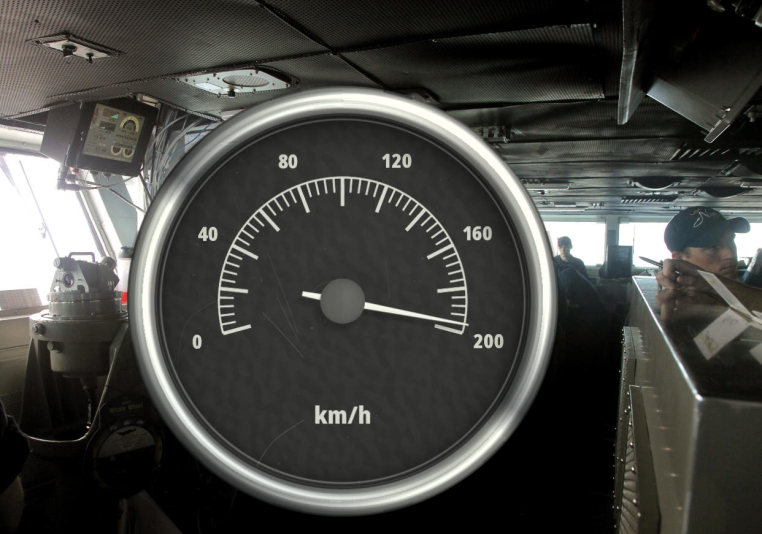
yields **196** km/h
